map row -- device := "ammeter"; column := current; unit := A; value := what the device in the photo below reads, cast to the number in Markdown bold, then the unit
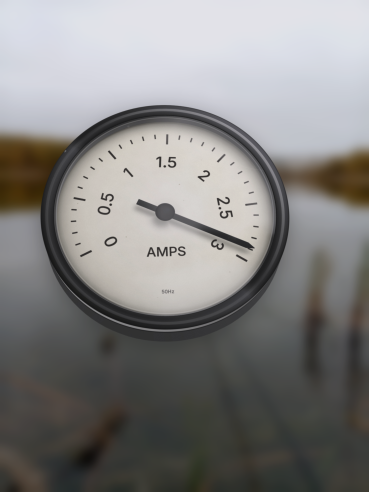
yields **2.9** A
